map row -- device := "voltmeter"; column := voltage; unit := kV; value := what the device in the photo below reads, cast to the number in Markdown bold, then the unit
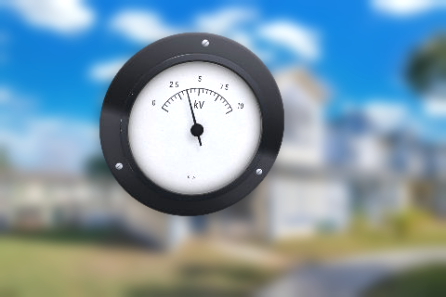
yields **3.5** kV
